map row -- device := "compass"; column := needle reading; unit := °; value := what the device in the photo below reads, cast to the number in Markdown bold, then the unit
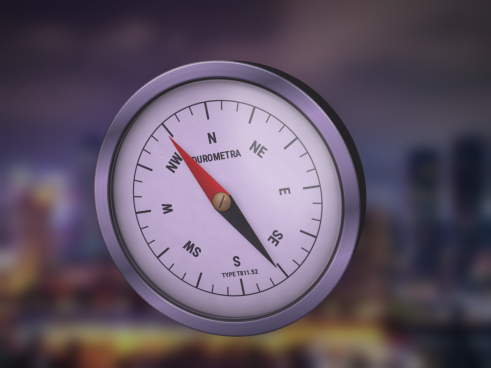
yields **330** °
